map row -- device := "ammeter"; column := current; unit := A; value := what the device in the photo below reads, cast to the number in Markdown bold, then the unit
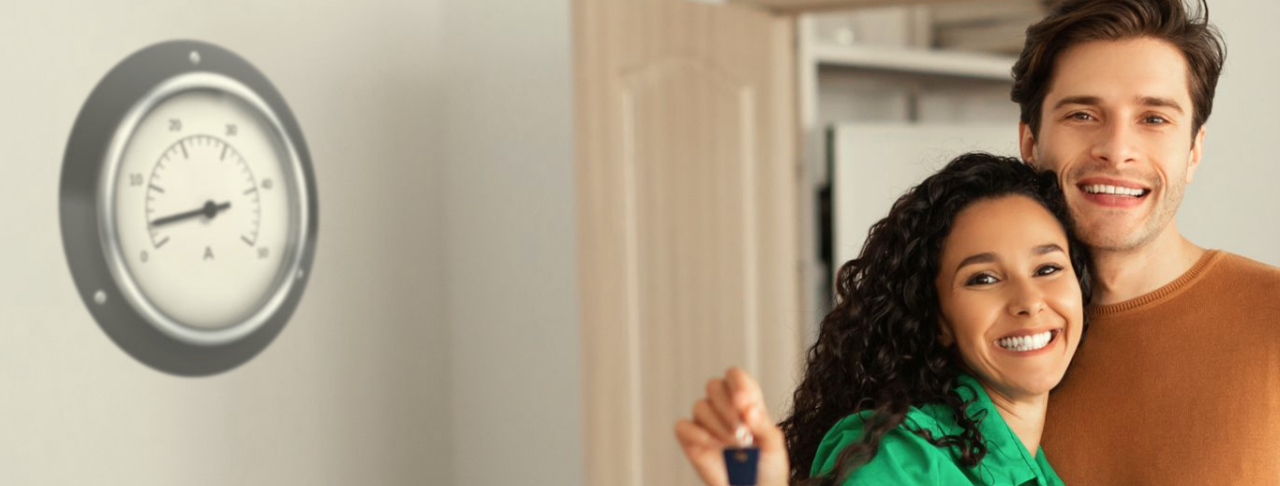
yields **4** A
